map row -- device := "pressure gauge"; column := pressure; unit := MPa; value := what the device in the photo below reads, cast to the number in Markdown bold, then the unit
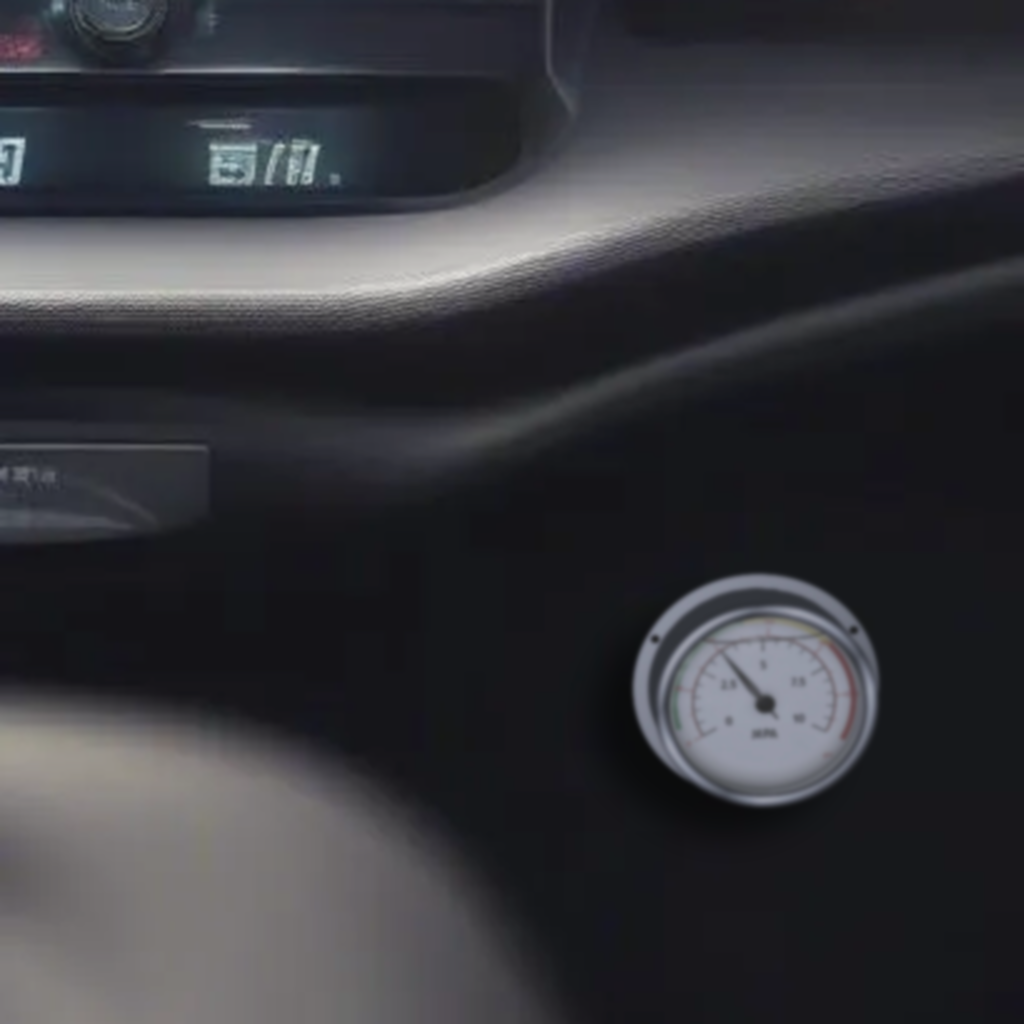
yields **3.5** MPa
